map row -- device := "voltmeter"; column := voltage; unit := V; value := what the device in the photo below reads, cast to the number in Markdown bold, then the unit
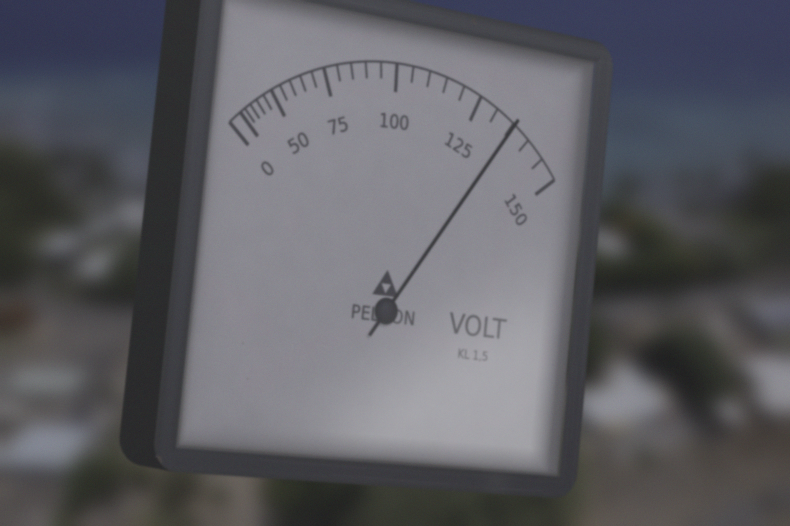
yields **135** V
